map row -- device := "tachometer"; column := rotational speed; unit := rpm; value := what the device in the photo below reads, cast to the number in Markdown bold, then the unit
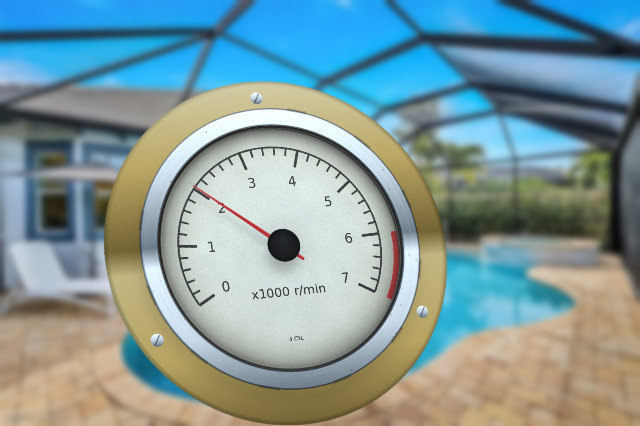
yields **2000** rpm
